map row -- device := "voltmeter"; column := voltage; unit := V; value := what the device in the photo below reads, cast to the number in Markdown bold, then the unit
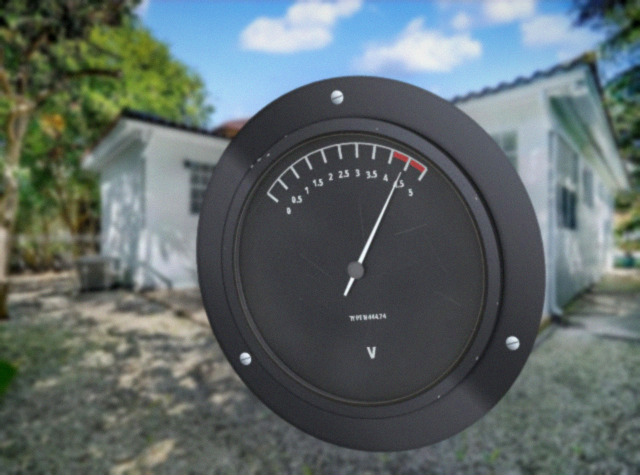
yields **4.5** V
